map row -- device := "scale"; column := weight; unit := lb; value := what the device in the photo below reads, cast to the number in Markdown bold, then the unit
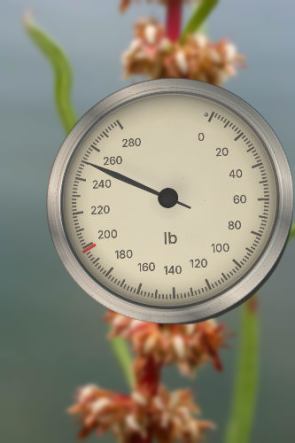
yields **250** lb
